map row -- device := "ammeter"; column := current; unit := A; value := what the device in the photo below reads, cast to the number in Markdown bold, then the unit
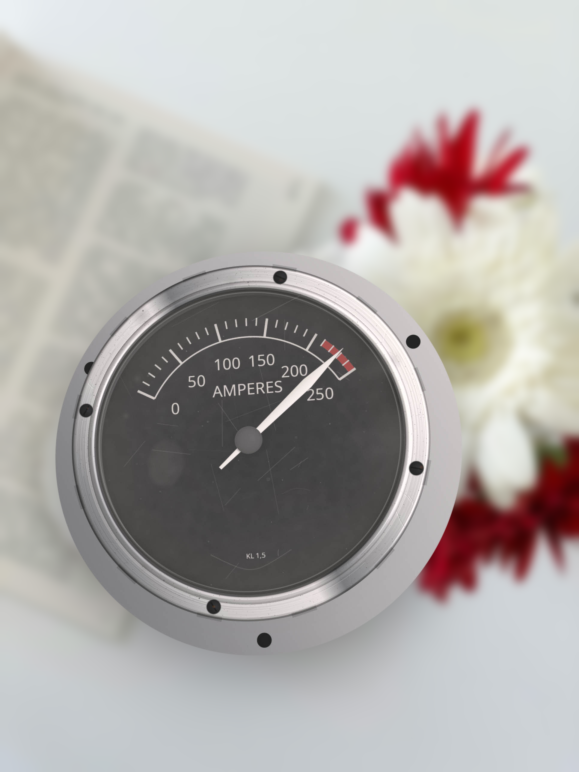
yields **230** A
